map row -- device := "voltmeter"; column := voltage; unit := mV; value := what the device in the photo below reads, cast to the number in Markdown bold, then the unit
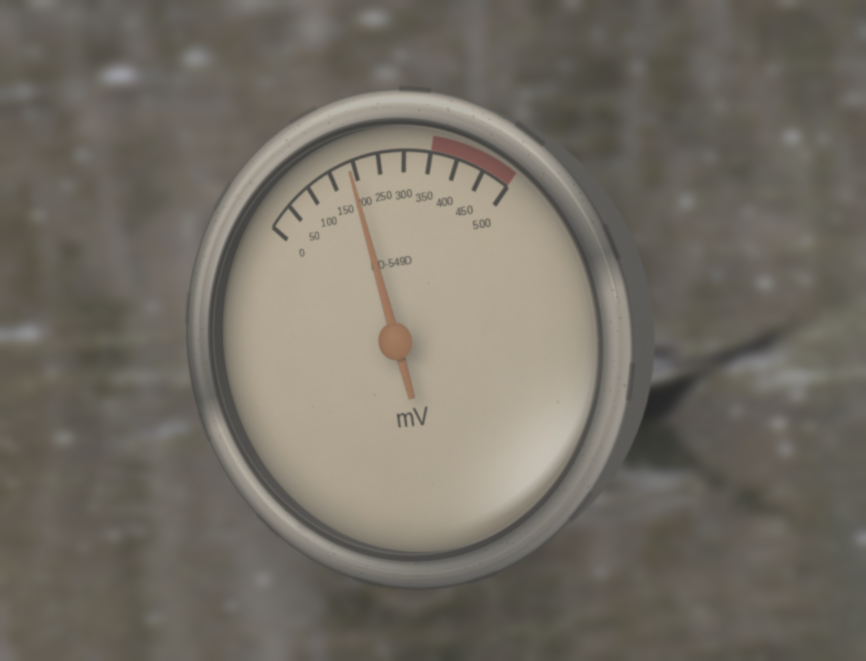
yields **200** mV
